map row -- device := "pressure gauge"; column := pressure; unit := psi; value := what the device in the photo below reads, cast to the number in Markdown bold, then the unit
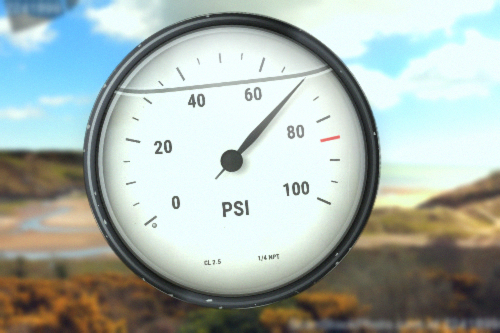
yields **70** psi
